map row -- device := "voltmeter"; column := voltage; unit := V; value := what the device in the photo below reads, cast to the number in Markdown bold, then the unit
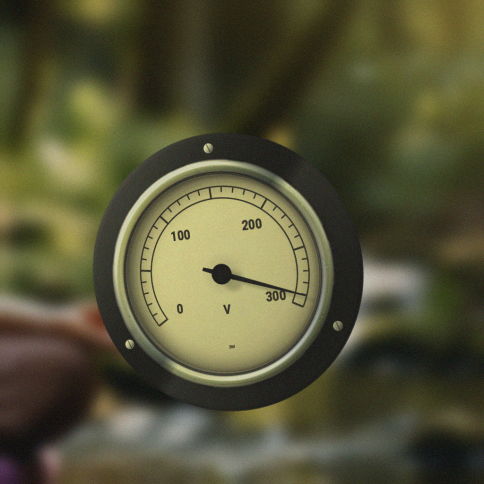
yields **290** V
